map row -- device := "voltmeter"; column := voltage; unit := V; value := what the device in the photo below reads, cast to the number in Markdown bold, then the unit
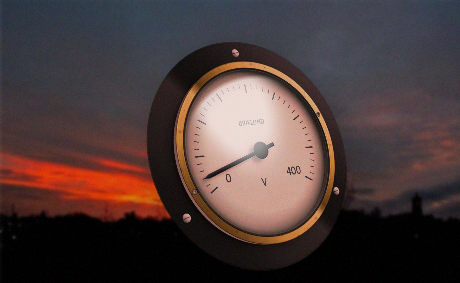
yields **20** V
